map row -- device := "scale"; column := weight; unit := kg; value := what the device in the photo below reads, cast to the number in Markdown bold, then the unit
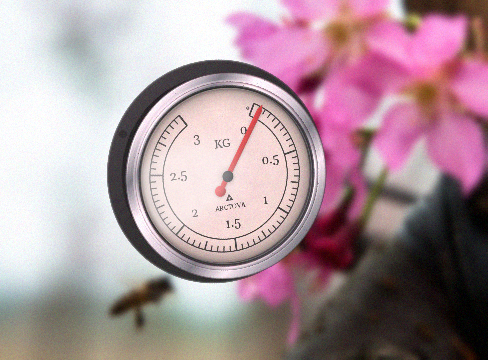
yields **0.05** kg
